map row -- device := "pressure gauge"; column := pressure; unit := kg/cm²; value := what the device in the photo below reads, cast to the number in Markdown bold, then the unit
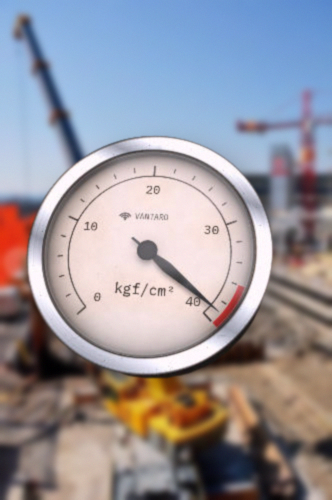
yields **39** kg/cm²
